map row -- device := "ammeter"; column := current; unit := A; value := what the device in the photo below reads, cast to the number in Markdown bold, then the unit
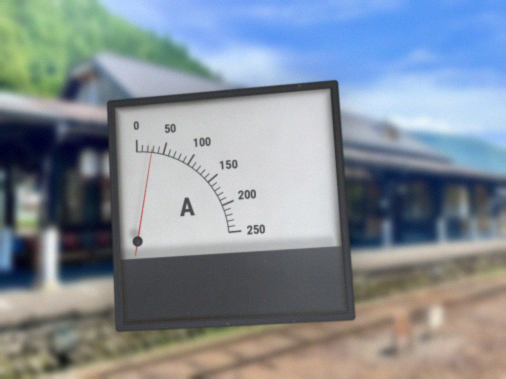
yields **30** A
